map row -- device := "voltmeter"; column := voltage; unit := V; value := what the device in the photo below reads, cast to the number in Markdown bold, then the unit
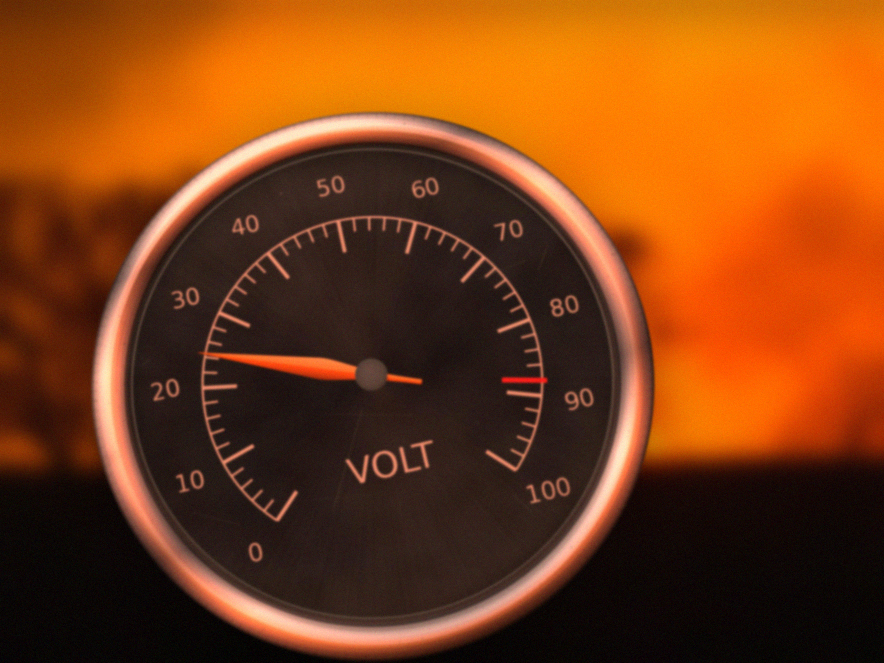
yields **24** V
